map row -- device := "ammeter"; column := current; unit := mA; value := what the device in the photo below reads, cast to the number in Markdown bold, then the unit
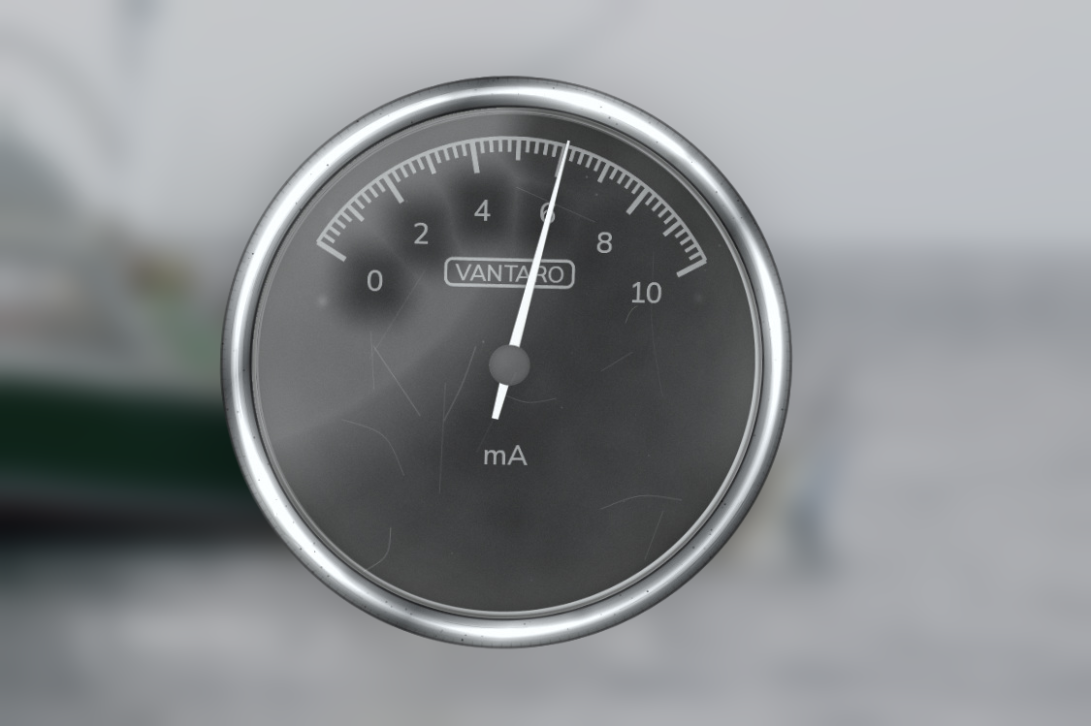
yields **6** mA
